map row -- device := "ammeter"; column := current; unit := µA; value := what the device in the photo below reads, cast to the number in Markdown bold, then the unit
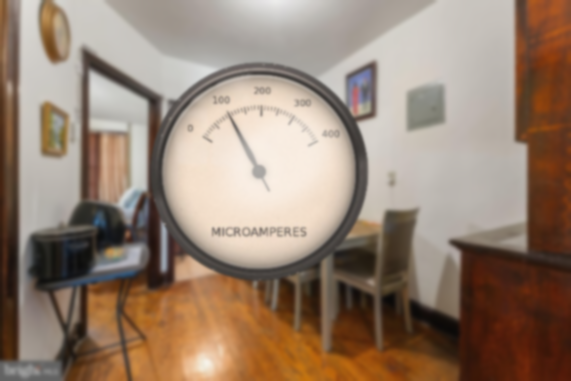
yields **100** µA
